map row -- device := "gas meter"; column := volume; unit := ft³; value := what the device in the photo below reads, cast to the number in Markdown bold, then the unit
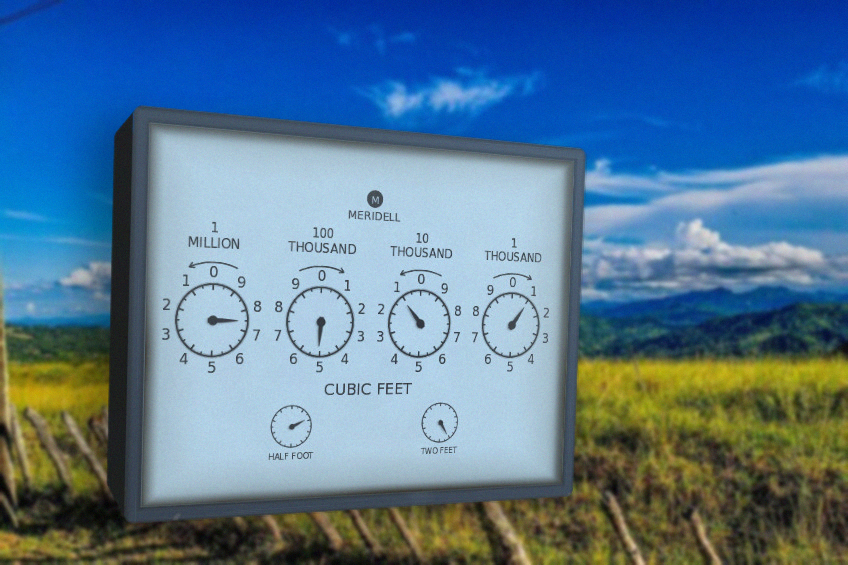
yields **751100** ft³
